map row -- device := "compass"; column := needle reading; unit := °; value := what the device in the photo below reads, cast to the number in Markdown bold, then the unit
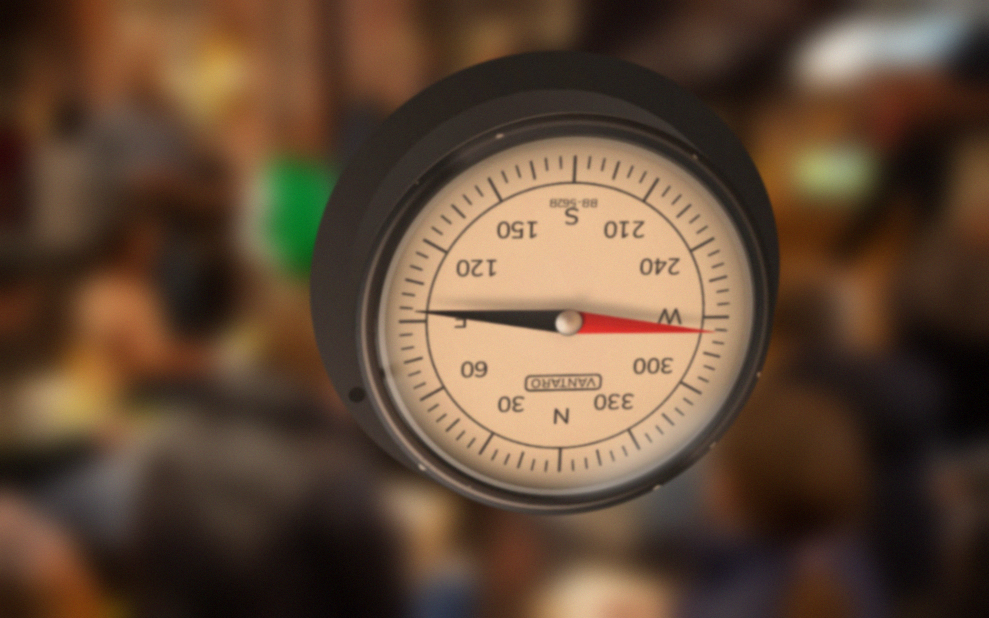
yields **275** °
